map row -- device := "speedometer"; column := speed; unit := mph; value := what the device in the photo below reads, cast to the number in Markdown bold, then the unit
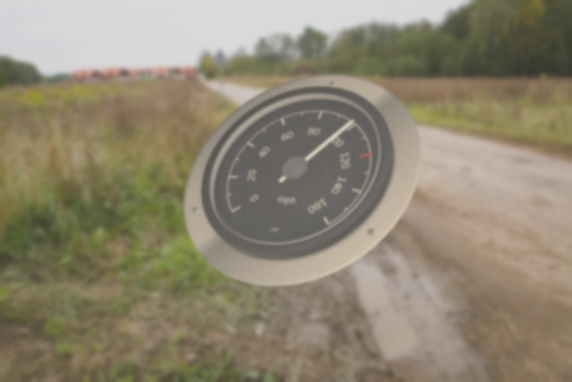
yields **100** mph
